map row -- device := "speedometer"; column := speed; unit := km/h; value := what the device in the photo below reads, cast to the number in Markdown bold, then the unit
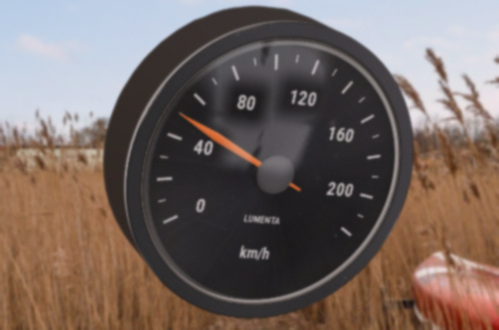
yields **50** km/h
